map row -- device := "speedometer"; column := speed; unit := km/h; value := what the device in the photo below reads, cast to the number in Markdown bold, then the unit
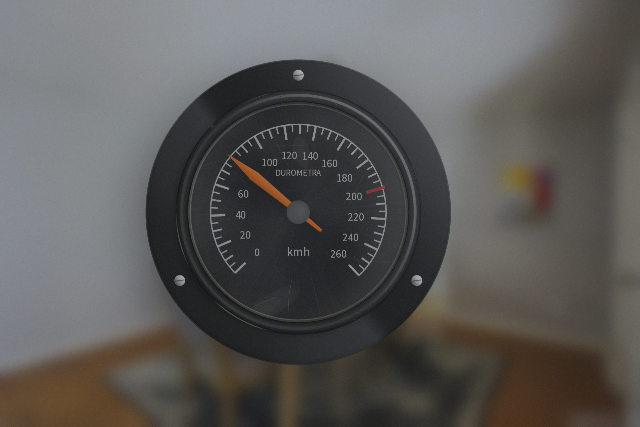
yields **80** km/h
